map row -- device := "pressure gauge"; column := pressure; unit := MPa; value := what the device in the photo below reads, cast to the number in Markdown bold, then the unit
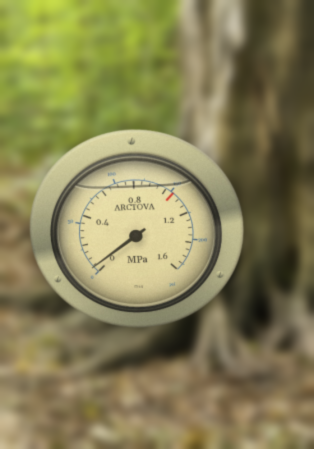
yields **0.05** MPa
